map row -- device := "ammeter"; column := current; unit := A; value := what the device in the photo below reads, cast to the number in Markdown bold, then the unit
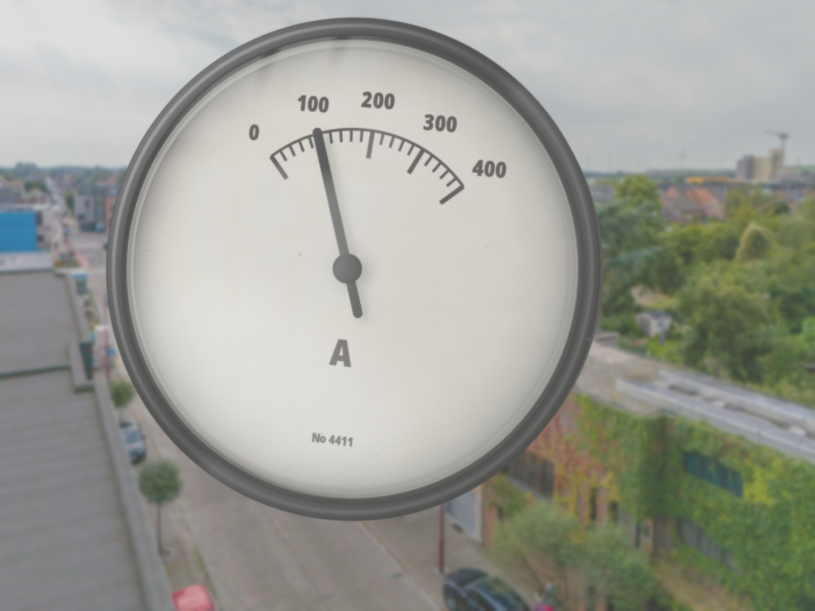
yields **100** A
